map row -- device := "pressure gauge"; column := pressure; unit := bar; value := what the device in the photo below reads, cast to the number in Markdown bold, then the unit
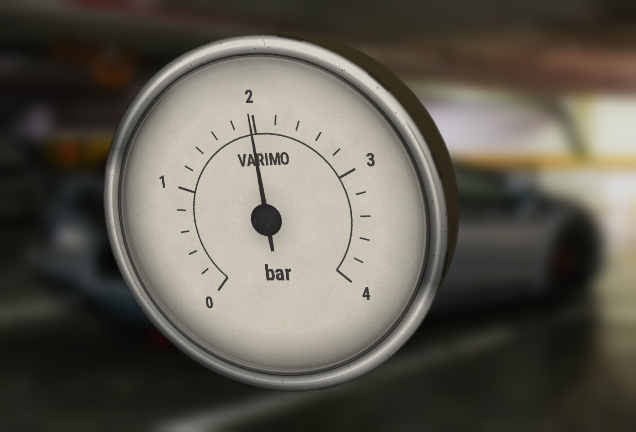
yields **2** bar
